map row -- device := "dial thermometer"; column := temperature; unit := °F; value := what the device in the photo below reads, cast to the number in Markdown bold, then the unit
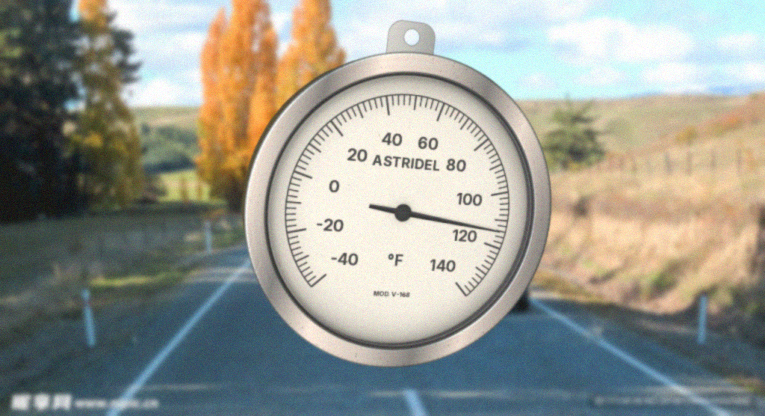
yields **114** °F
